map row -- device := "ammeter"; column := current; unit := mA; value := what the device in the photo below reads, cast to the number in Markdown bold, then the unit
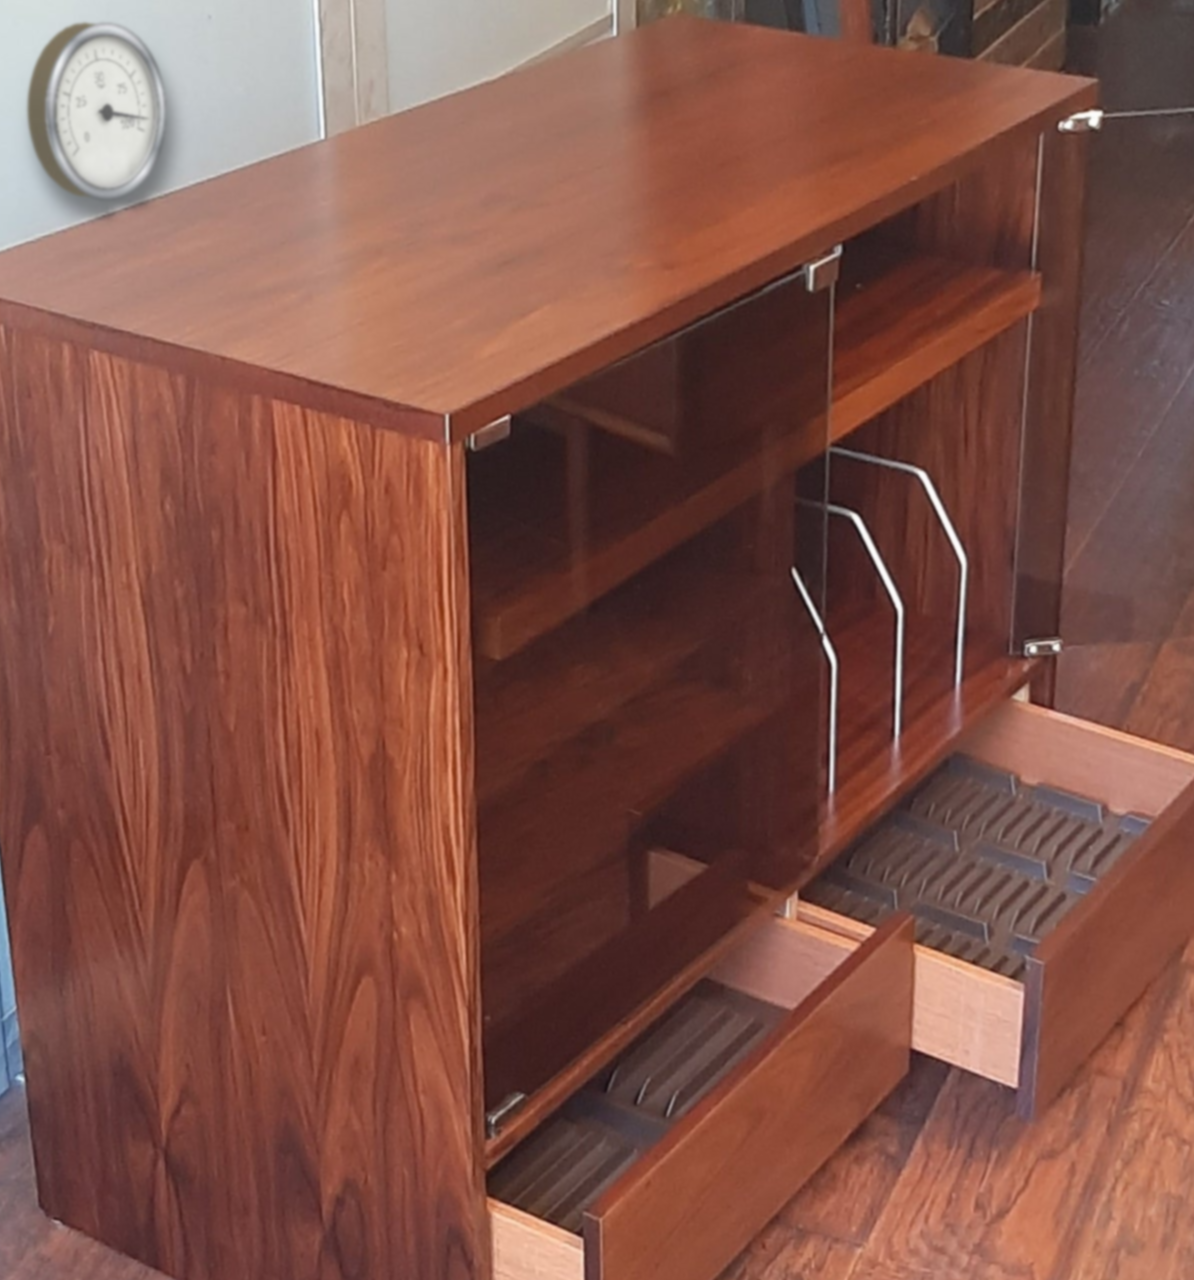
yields **95** mA
